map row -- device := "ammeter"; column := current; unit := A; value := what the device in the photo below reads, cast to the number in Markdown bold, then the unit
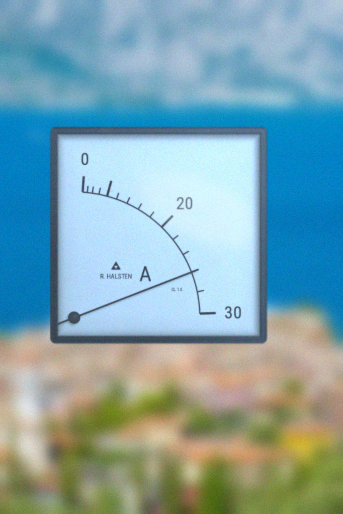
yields **26** A
